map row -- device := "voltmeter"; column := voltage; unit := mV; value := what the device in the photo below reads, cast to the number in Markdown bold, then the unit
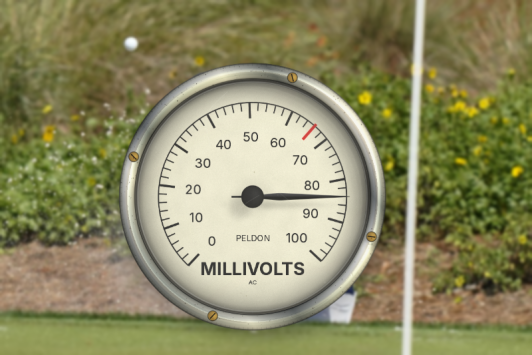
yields **84** mV
